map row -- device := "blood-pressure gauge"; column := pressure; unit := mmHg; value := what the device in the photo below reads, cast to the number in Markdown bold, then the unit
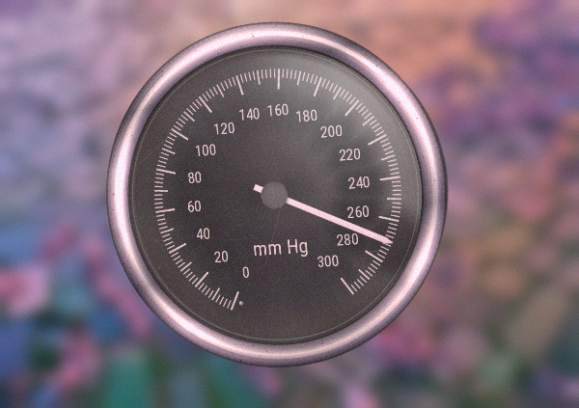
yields **270** mmHg
